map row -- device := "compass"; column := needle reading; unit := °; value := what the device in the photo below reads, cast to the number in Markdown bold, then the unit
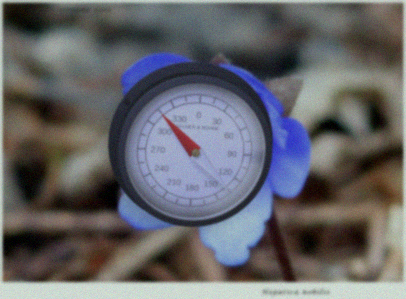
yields **315** °
